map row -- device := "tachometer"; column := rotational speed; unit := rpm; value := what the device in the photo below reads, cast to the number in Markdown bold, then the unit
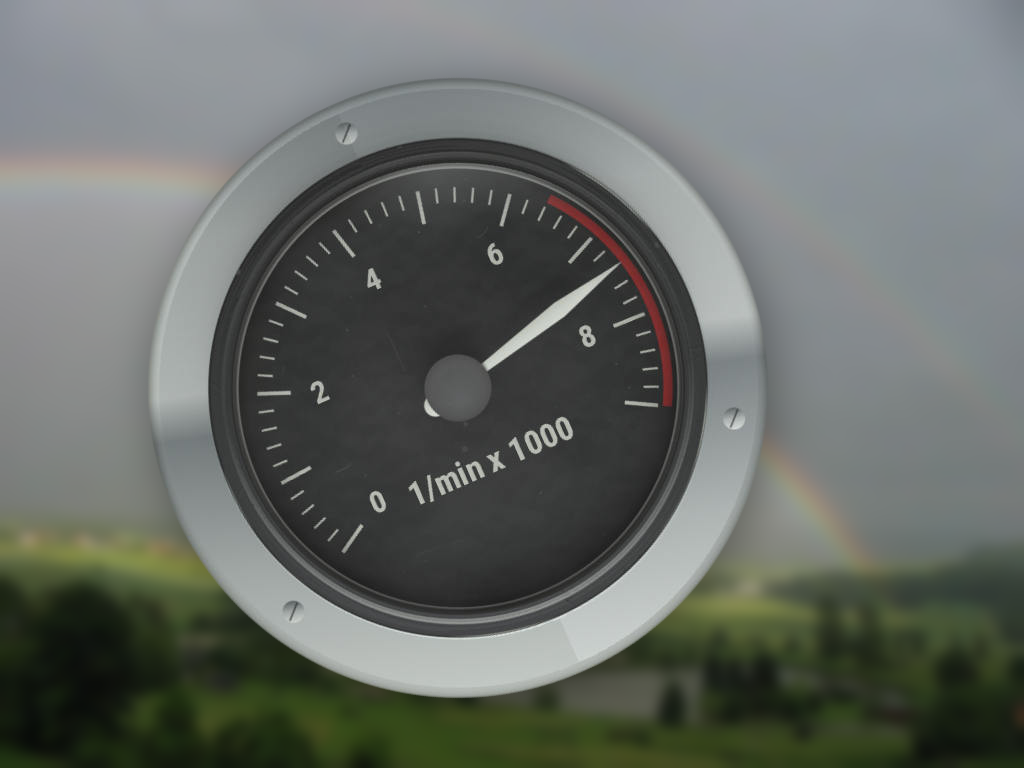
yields **7400** rpm
